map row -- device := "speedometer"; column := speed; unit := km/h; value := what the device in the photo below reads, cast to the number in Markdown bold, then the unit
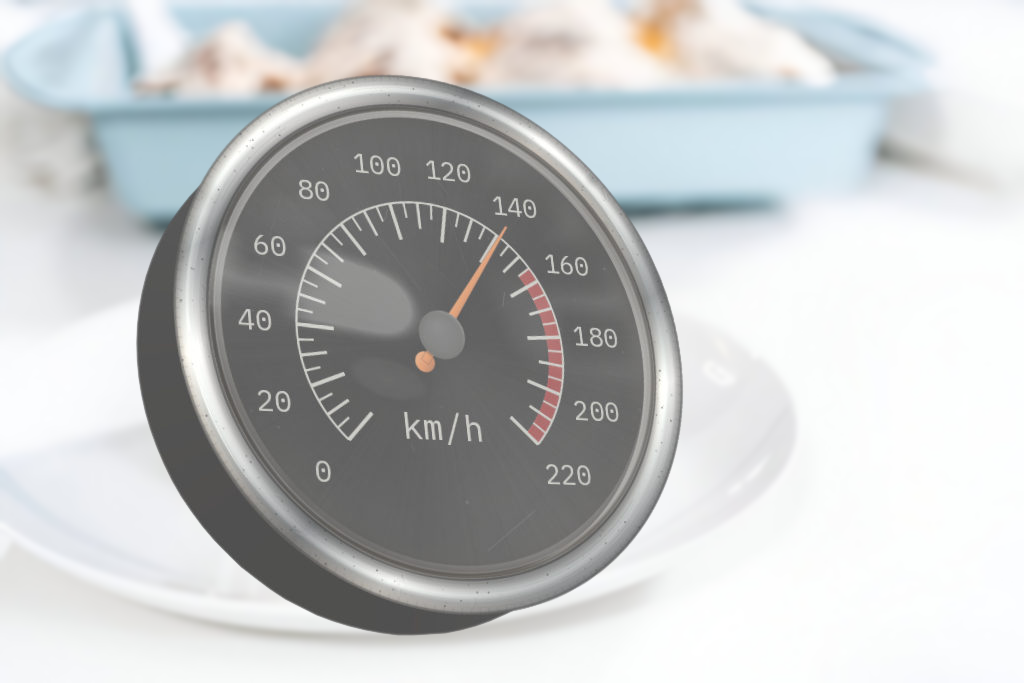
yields **140** km/h
